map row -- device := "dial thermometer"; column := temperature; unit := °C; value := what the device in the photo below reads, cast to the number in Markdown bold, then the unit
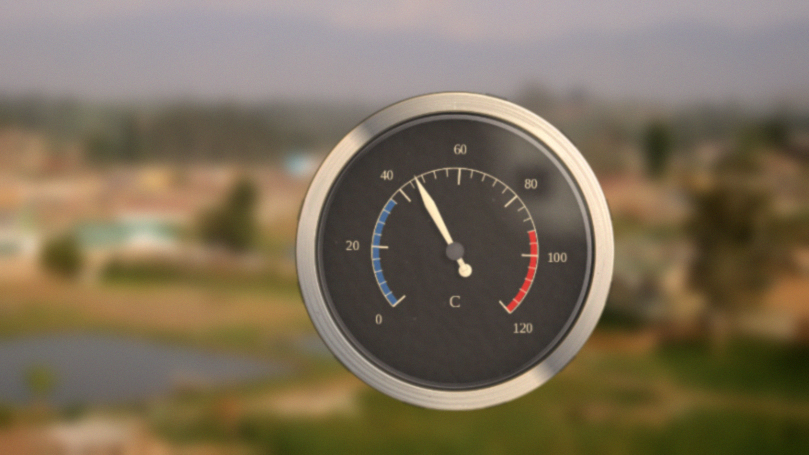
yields **46** °C
